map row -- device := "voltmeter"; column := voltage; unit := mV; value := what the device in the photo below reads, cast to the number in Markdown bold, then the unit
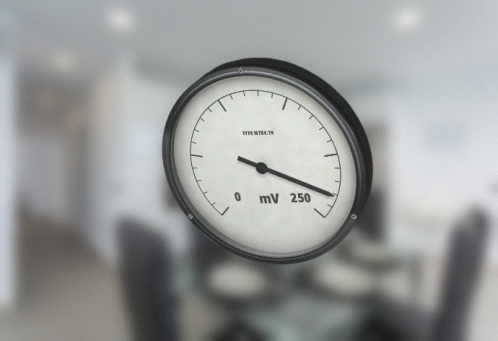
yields **230** mV
